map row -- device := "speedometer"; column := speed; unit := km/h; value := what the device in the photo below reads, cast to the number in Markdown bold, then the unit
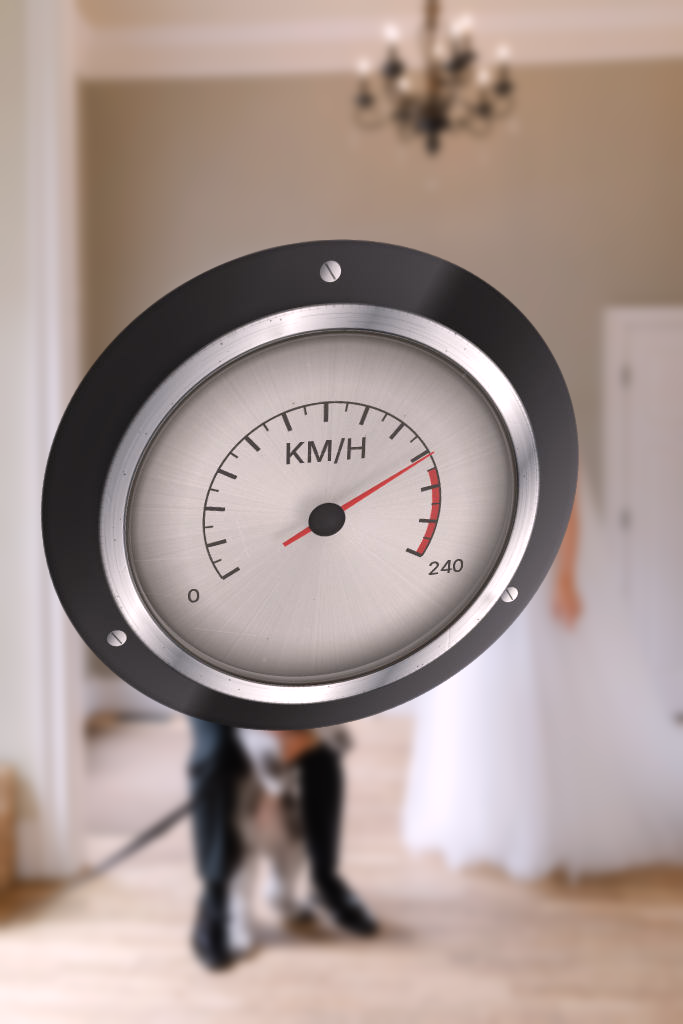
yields **180** km/h
